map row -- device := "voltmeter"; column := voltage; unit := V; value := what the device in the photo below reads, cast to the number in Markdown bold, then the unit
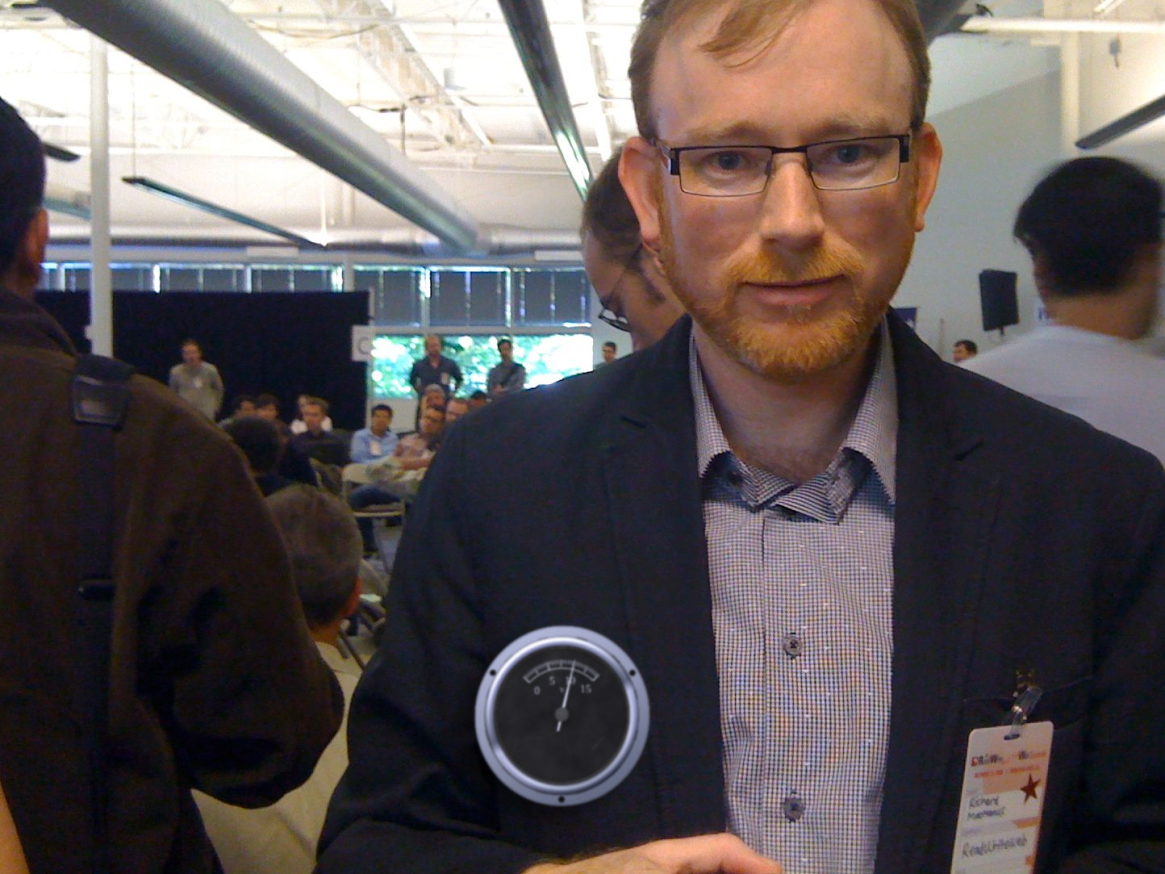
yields **10** V
